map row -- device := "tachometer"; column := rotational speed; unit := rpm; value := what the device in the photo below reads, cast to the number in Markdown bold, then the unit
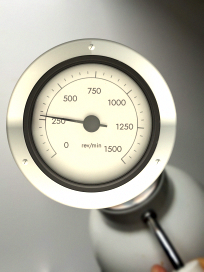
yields **275** rpm
